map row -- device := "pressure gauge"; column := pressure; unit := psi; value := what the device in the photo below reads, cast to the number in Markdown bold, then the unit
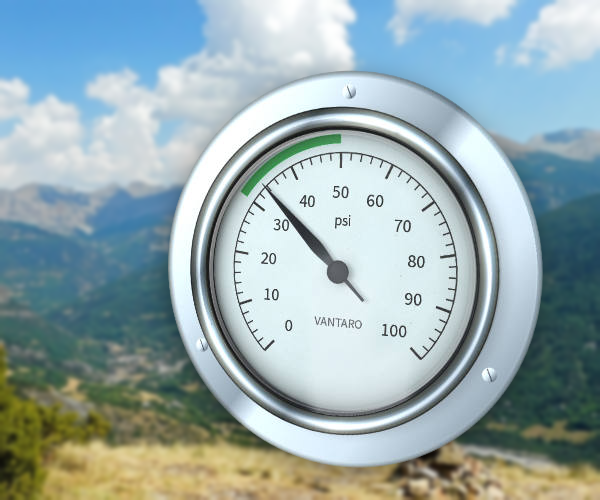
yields **34** psi
